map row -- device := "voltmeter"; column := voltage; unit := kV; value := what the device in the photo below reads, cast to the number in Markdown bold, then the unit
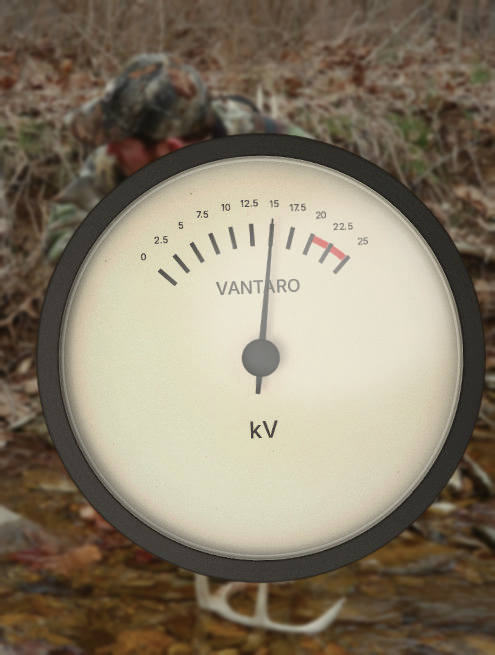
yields **15** kV
